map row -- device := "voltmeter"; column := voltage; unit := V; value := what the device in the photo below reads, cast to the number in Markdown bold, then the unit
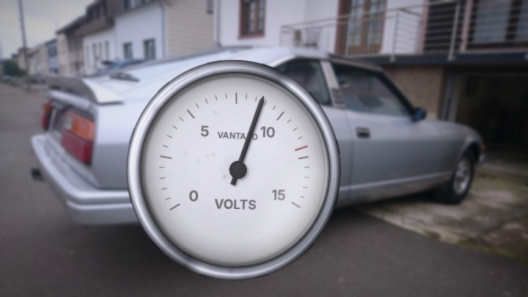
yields **8.75** V
